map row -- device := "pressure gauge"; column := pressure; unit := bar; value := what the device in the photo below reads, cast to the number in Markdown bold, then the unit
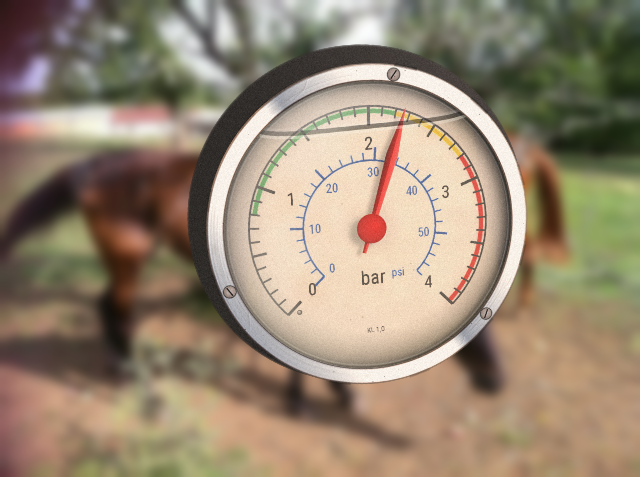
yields **2.25** bar
